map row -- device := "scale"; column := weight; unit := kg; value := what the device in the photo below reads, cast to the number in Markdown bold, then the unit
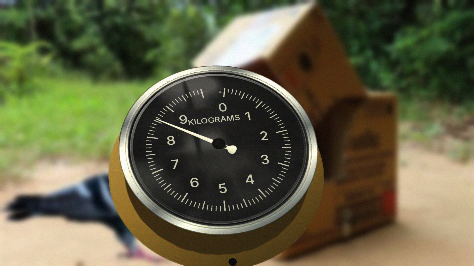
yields **8.5** kg
